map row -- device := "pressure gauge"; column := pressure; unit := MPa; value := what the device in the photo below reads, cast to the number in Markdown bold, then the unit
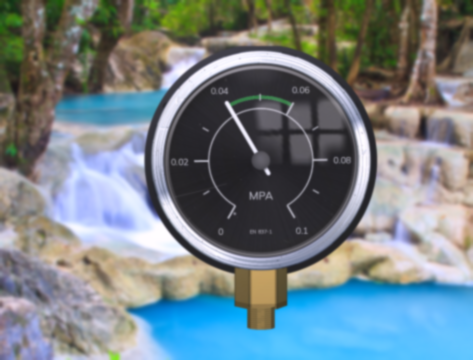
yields **0.04** MPa
